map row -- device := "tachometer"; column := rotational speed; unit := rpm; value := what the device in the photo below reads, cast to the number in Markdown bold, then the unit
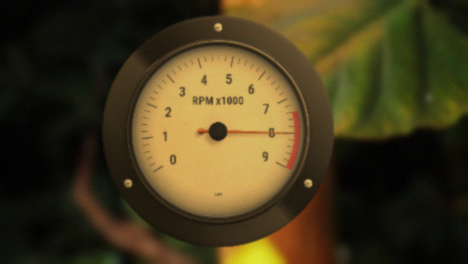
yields **8000** rpm
